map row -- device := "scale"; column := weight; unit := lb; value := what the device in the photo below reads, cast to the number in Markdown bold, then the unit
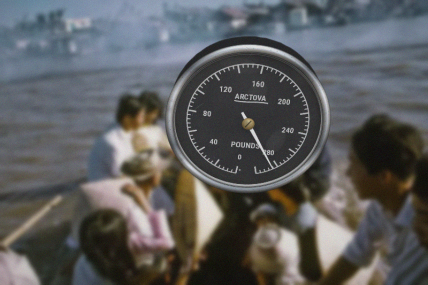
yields **284** lb
